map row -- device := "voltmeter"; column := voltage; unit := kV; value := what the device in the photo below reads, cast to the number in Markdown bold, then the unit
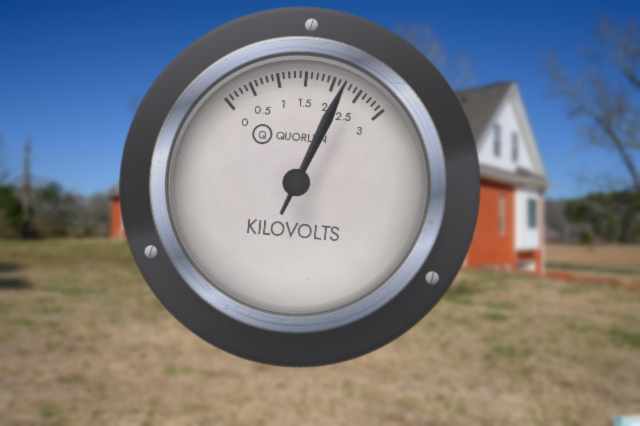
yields **2.2** kV
